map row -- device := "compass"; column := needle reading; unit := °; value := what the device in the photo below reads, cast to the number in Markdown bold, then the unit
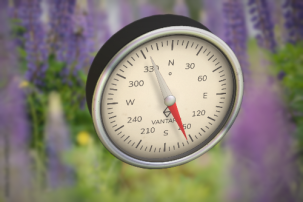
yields **155** °
